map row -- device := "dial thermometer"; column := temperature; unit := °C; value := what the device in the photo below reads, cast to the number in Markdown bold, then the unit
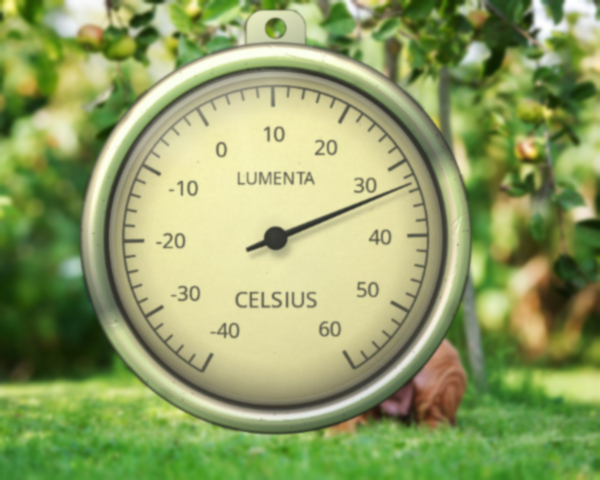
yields **33** °C
